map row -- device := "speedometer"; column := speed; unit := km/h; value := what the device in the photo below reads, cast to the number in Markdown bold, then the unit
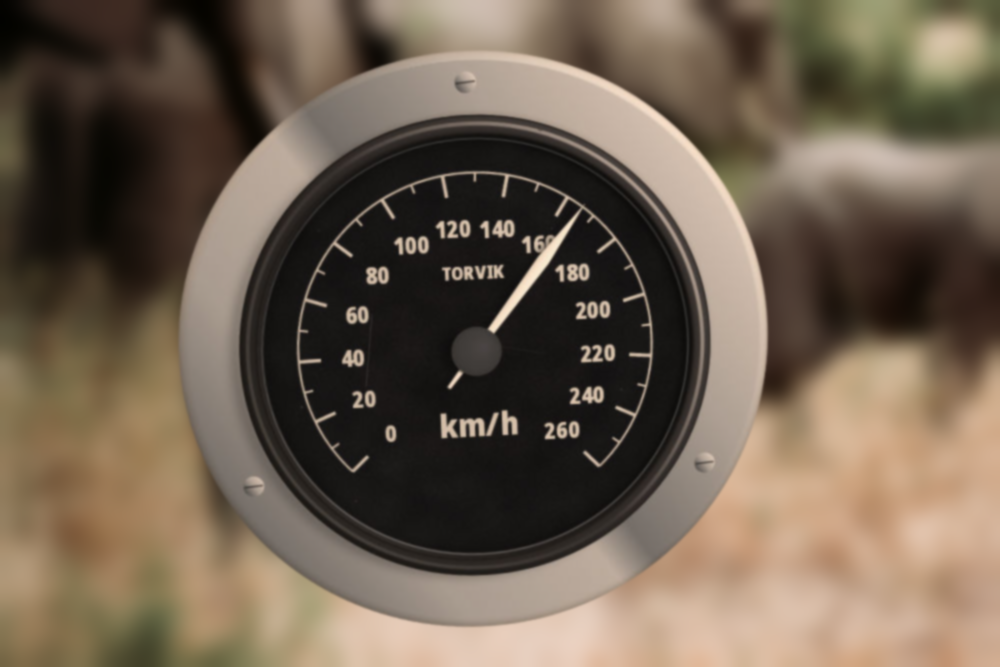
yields **165** km/h
